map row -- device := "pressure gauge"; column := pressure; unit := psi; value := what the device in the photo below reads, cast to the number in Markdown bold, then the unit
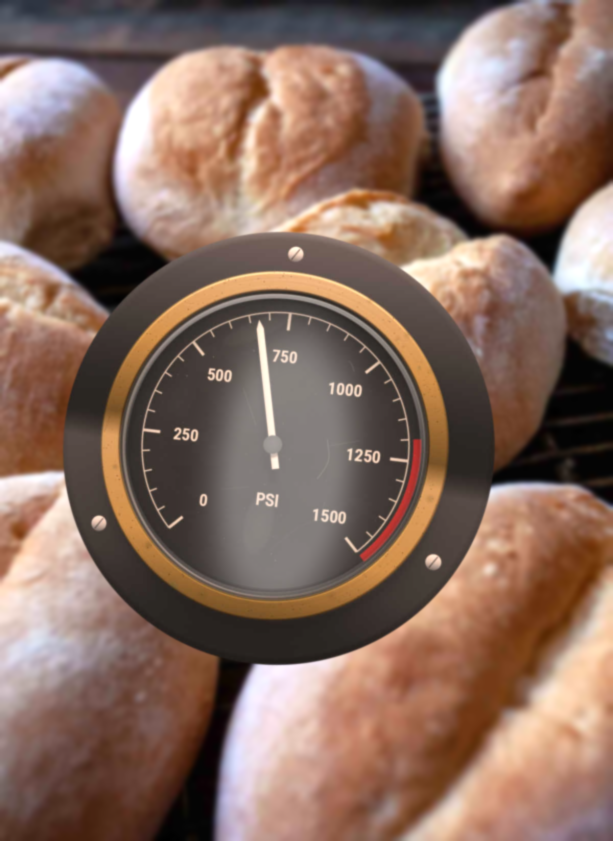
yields **675** psi
